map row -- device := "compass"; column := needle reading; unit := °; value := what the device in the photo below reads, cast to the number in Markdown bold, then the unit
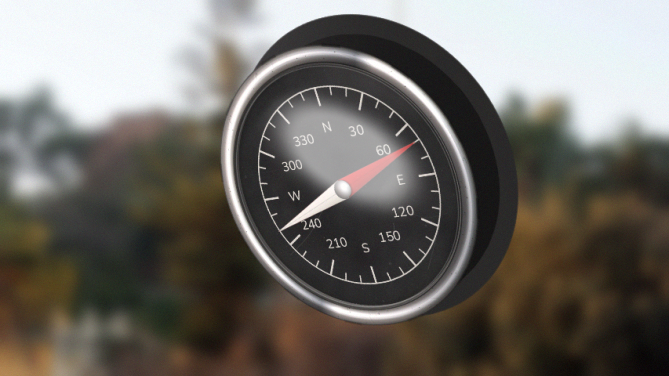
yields **70** °
